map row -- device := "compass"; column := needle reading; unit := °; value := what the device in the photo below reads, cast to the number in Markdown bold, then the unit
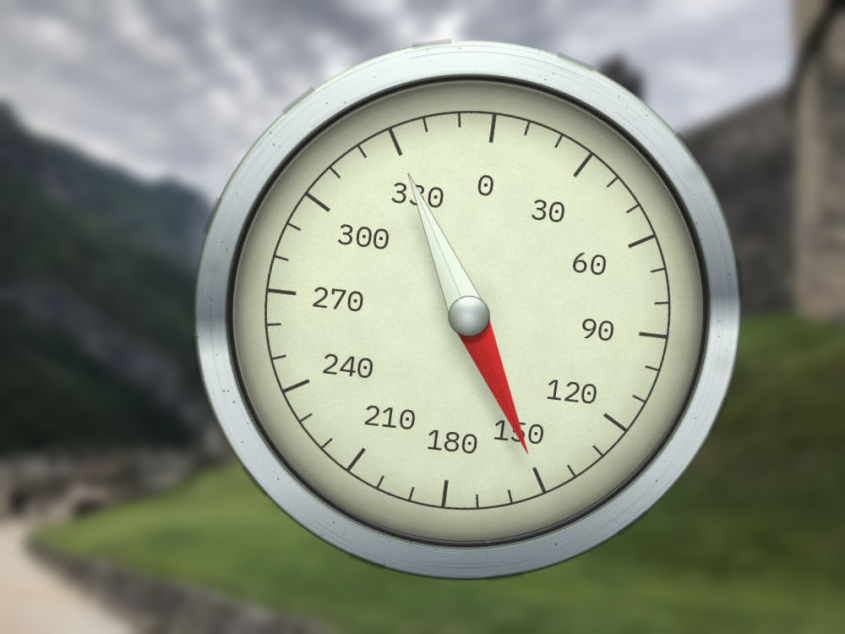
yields **150** °
